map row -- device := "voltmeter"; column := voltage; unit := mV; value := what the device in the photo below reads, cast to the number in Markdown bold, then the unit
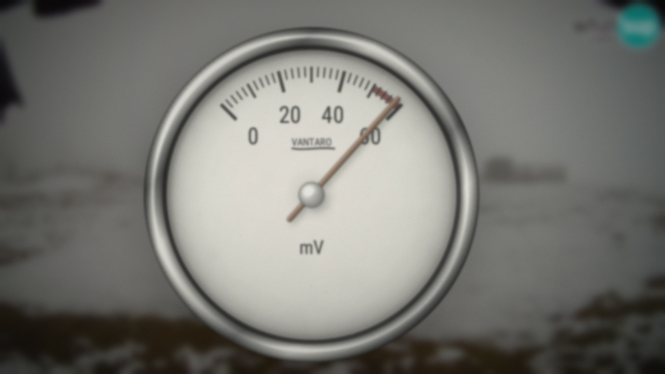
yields **58** mV
